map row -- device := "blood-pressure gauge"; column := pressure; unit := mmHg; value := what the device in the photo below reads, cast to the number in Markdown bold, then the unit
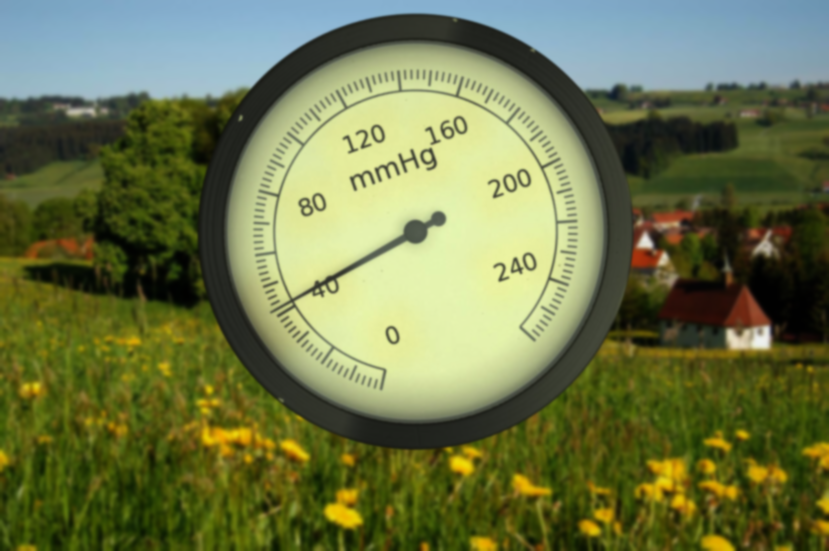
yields **42** mmHg
